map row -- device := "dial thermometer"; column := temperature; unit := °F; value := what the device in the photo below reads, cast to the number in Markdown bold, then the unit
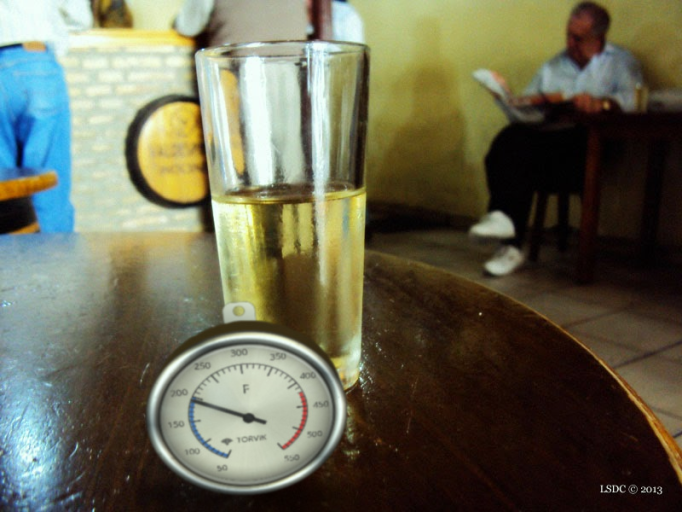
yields **200** °F
